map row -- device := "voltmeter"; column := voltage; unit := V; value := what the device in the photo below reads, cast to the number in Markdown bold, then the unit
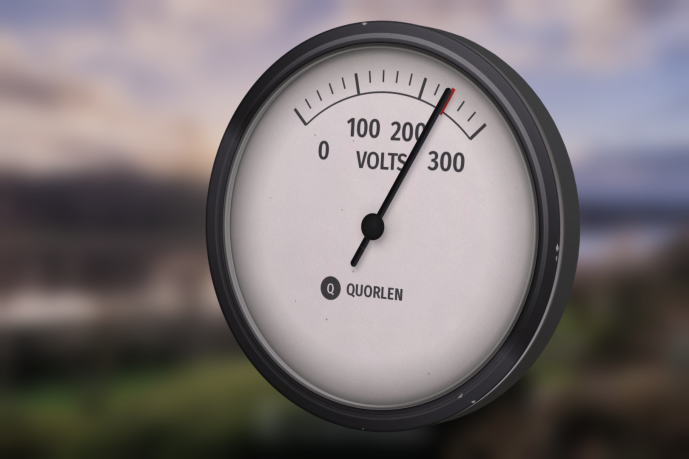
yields **240** V
